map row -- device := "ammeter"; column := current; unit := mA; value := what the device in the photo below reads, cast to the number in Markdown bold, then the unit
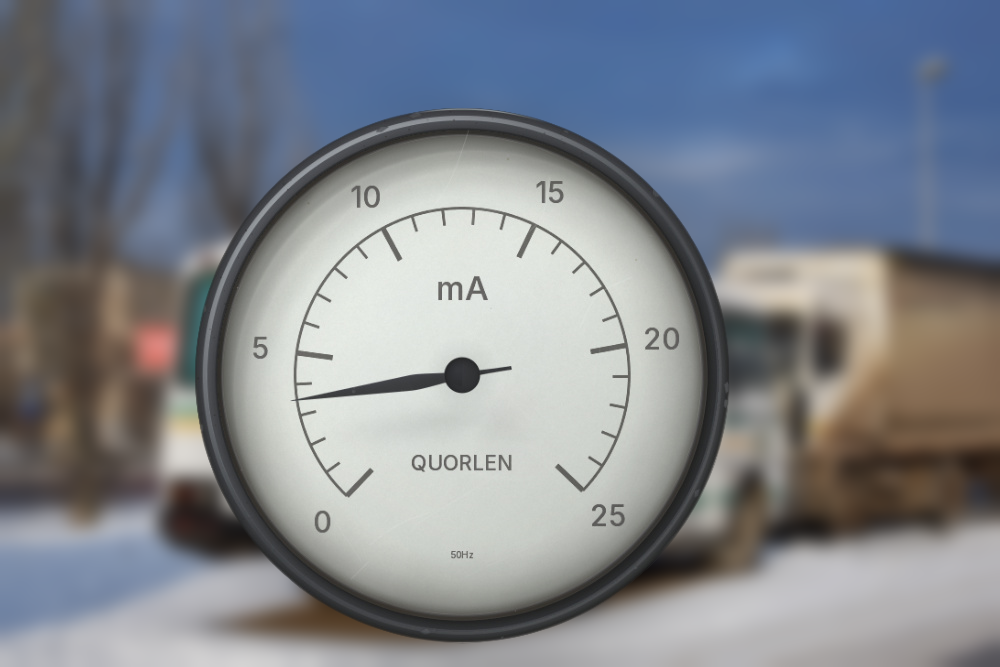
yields **3.5** mA
